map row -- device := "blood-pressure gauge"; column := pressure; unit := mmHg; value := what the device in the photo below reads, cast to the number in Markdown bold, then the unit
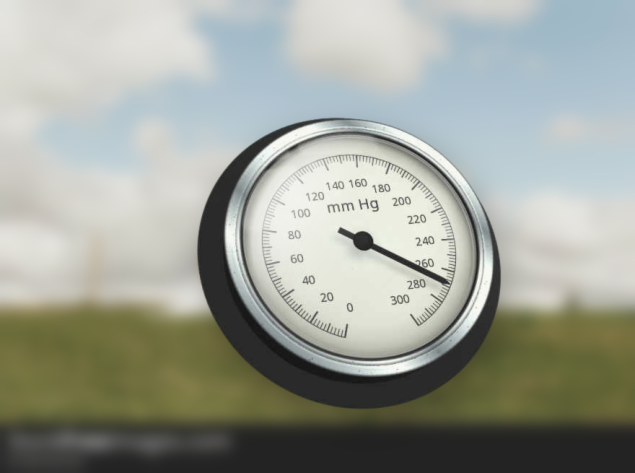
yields **270** mmHg
